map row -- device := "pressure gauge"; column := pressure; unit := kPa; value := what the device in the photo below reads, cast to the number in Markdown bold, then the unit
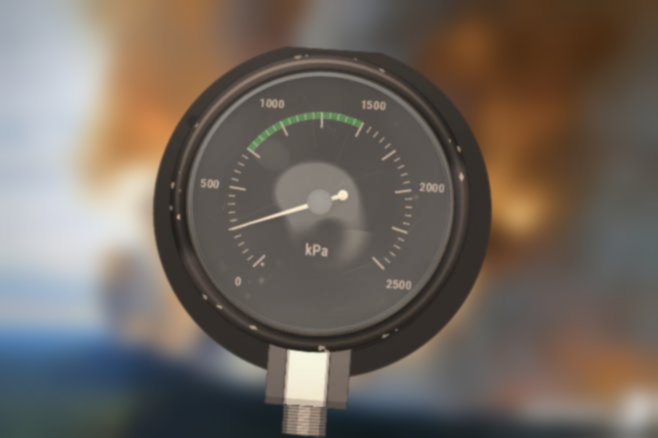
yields **250** kPa
